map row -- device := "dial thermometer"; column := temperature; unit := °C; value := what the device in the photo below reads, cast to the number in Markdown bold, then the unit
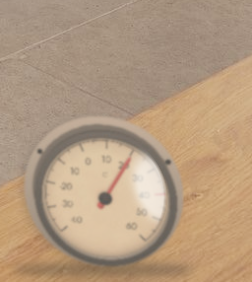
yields **20** °C
